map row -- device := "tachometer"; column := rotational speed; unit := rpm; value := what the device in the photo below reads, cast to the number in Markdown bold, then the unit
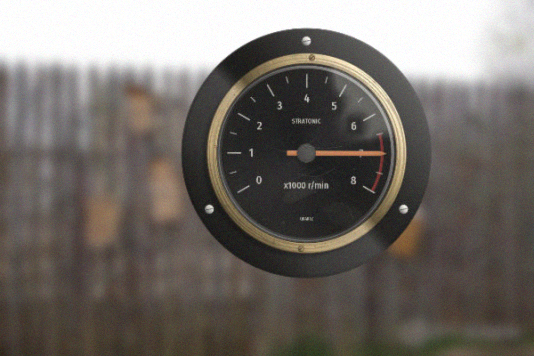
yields **7000** rpm
